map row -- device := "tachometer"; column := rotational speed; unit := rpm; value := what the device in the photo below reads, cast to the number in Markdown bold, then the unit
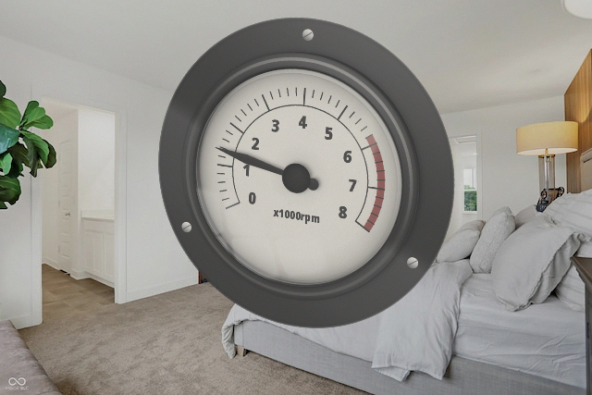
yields **1400** rpm
